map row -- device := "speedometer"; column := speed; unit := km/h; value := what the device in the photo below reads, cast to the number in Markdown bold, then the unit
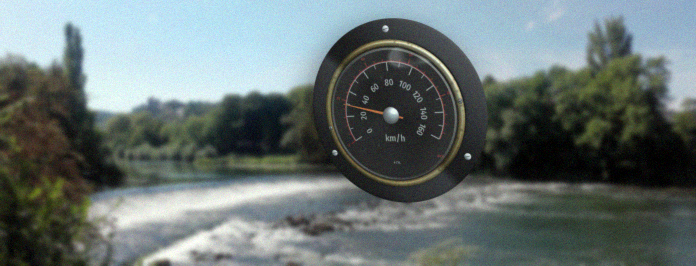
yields **30** km/h
